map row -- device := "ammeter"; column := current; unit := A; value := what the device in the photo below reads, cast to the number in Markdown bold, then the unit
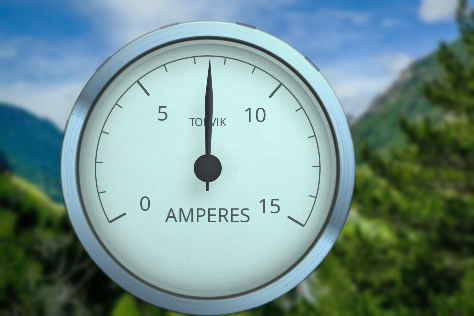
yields **7.5** A
